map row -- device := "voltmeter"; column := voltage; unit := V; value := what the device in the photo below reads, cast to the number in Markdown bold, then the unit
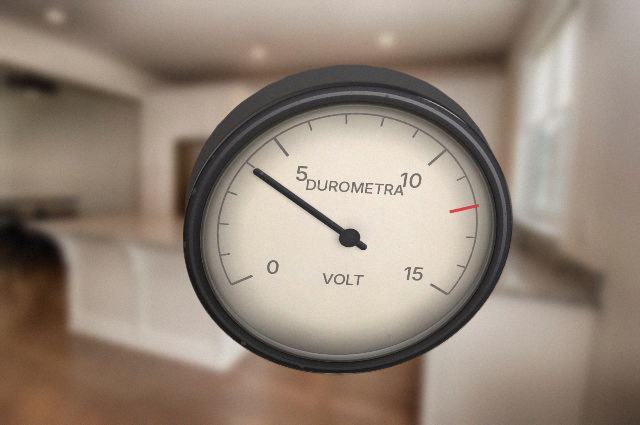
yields **4** V
